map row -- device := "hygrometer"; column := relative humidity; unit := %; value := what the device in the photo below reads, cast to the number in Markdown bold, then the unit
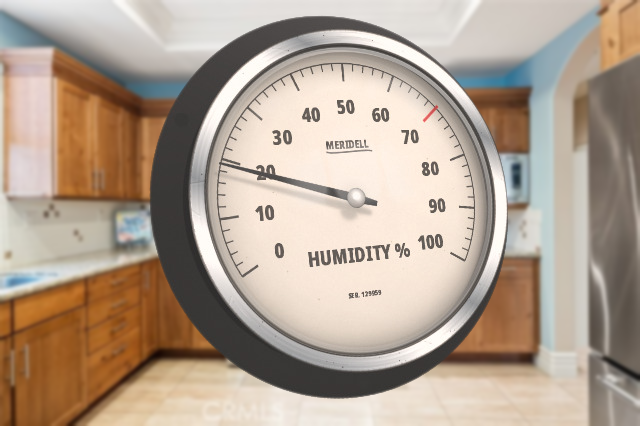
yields **19** %
